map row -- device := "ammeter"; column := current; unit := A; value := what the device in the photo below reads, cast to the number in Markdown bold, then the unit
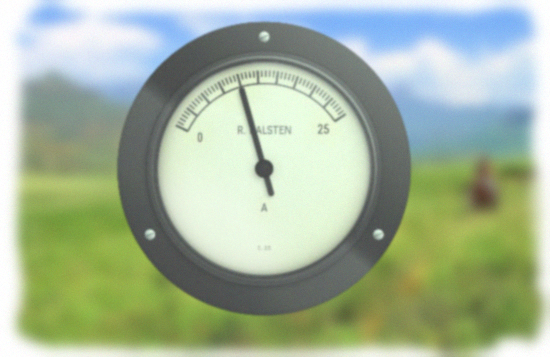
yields **10** A
